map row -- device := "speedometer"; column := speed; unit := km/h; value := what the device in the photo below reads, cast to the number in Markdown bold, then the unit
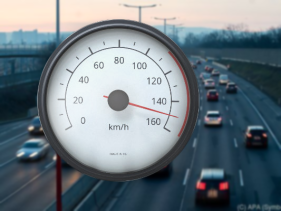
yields **150** km/h
